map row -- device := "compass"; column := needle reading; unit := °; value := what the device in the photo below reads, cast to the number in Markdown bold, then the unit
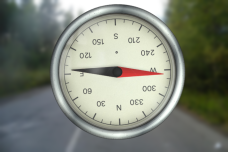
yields **275** °
